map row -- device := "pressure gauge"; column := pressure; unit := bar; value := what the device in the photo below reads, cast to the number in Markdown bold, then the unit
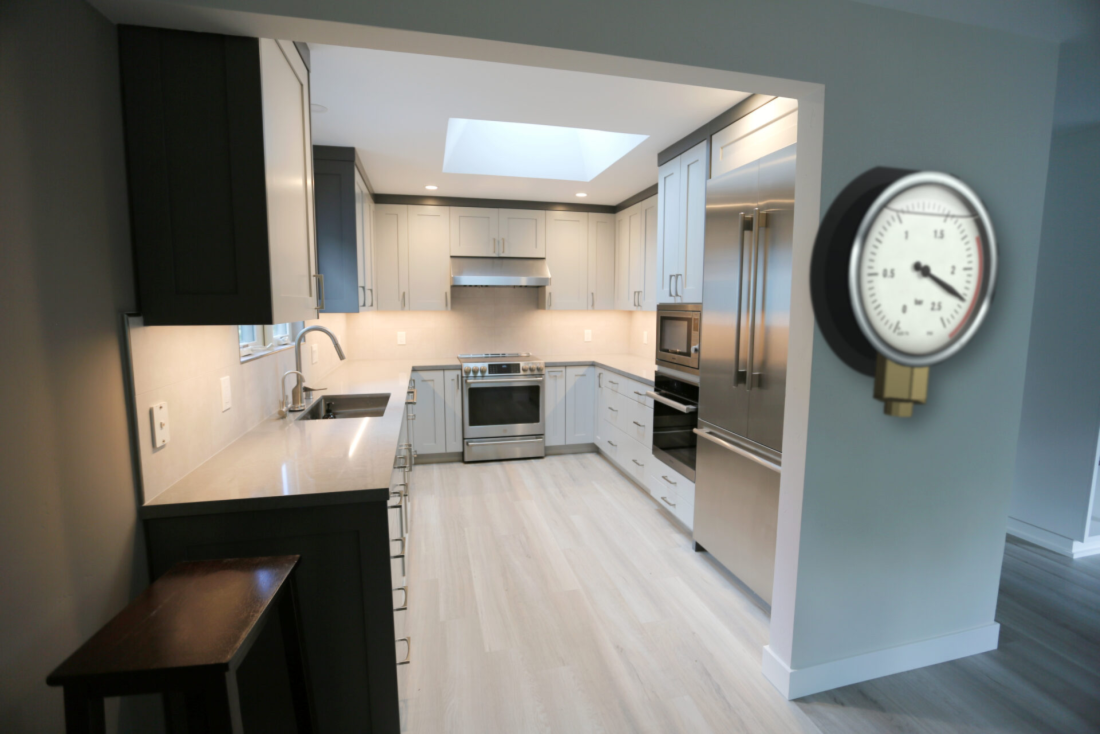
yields **2.25** bar
